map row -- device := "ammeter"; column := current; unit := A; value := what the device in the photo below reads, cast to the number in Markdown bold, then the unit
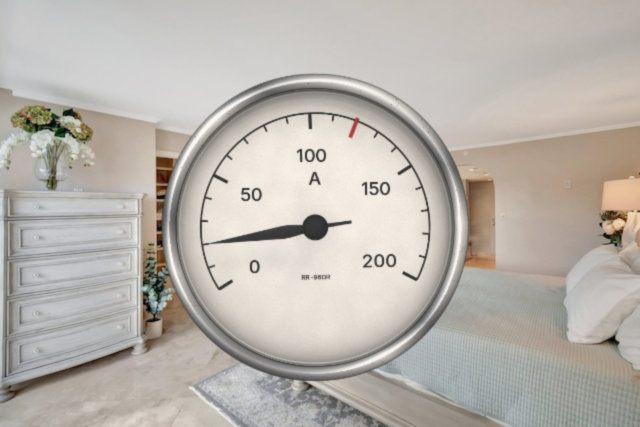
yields **20** A
